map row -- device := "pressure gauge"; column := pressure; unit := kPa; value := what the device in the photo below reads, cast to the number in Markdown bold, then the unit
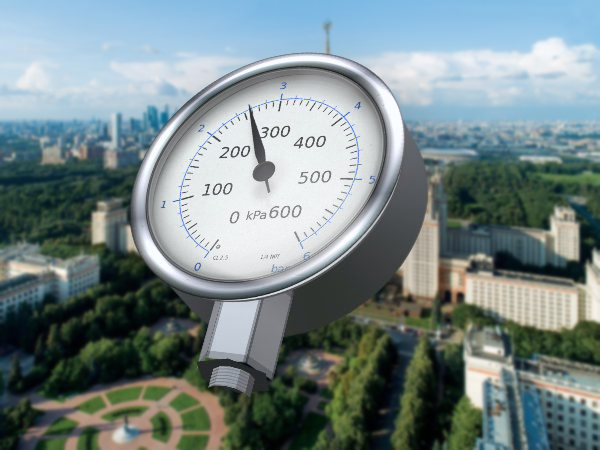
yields **260** kPa
